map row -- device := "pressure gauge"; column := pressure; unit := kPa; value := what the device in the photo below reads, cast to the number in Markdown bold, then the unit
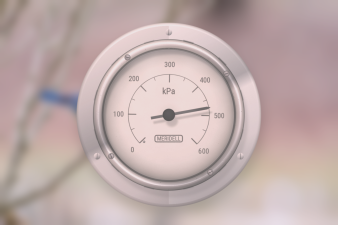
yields **475** kPa
